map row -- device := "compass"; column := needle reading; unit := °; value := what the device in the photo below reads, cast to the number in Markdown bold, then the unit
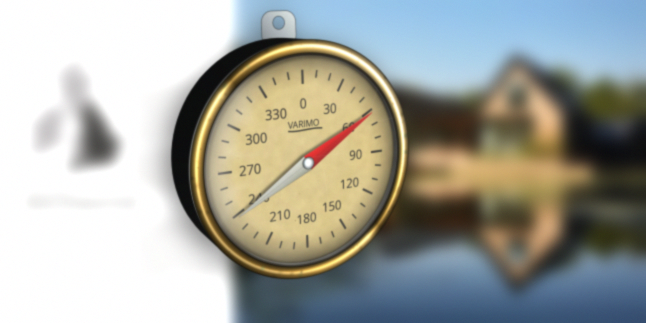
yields **60** °
